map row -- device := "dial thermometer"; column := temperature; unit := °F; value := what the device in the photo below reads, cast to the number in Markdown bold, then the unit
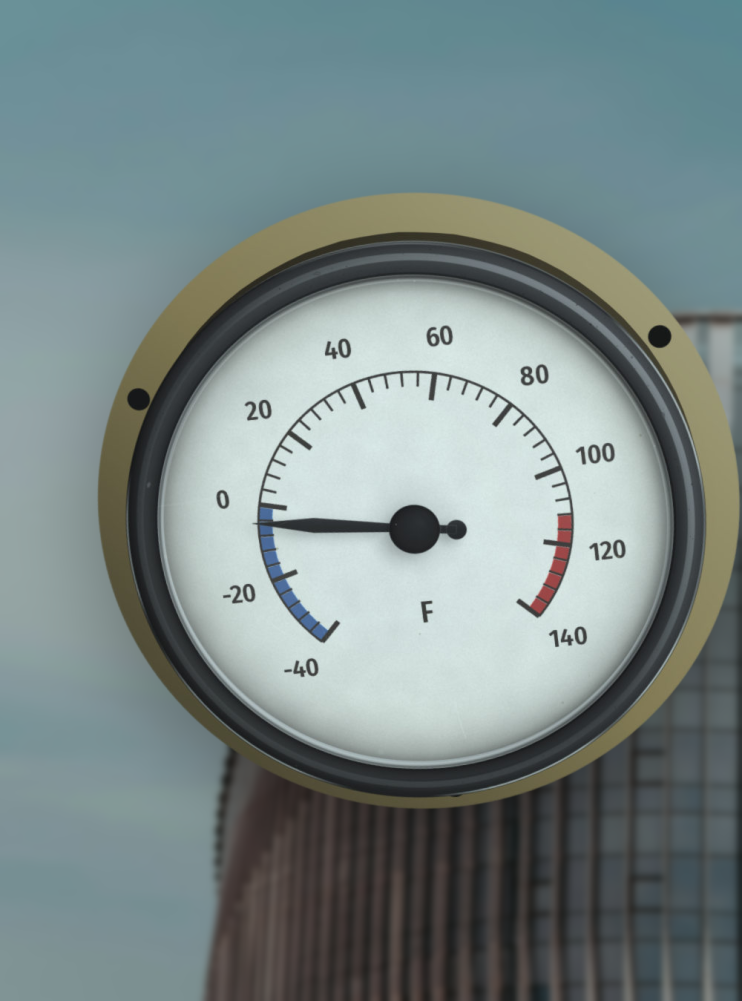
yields **-4** °F
